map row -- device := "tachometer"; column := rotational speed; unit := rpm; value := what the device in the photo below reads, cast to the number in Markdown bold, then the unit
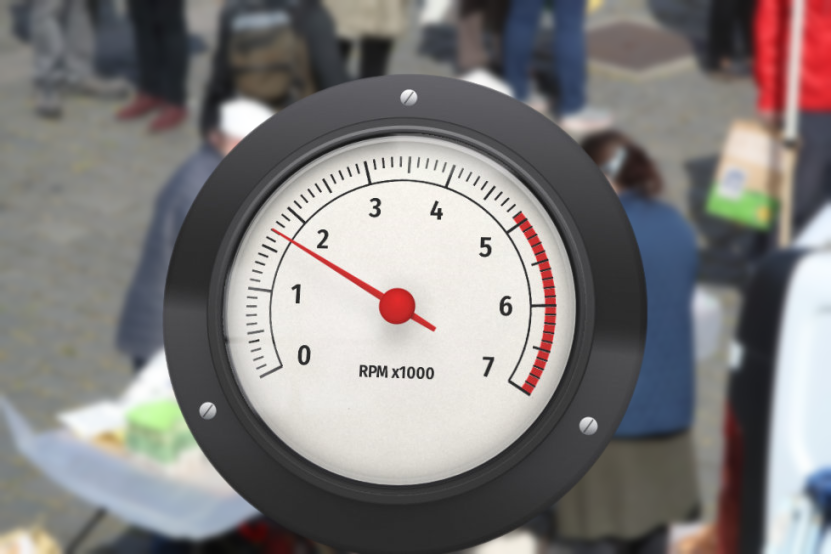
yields **1700** rpm
